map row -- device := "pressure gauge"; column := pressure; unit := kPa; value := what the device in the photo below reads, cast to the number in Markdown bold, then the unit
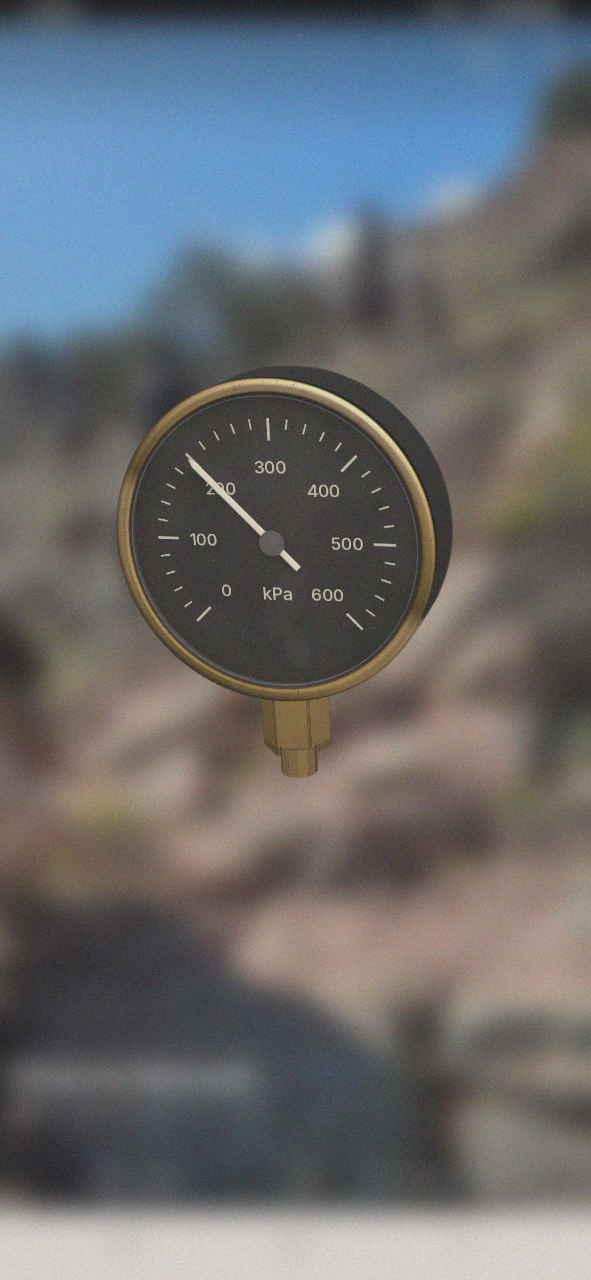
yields **200** kPa
